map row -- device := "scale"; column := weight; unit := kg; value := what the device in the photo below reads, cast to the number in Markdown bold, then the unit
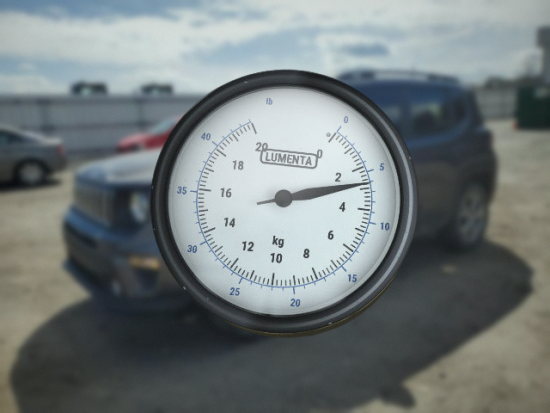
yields **2.8** kg
